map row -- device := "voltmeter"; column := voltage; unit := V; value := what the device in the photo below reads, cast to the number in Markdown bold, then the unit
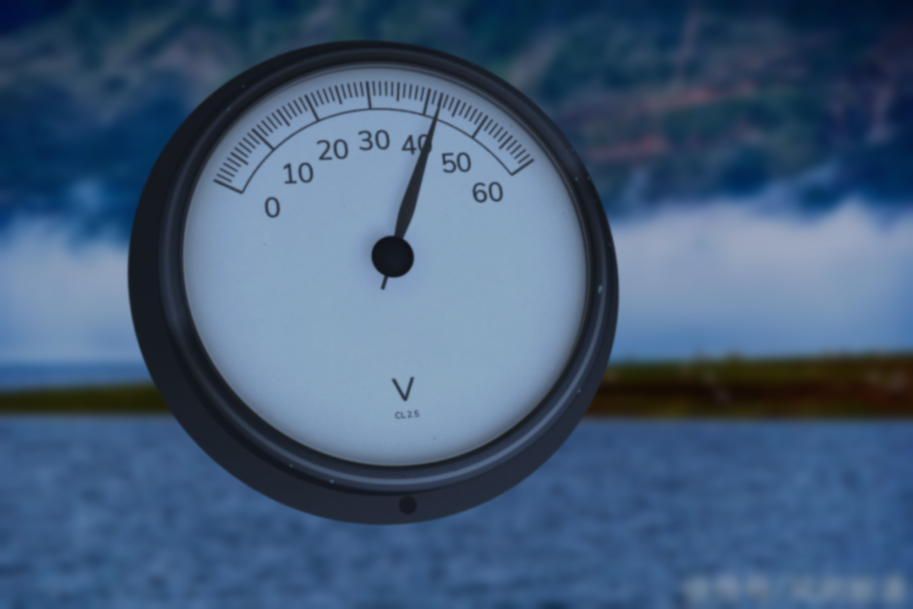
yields **42** V
